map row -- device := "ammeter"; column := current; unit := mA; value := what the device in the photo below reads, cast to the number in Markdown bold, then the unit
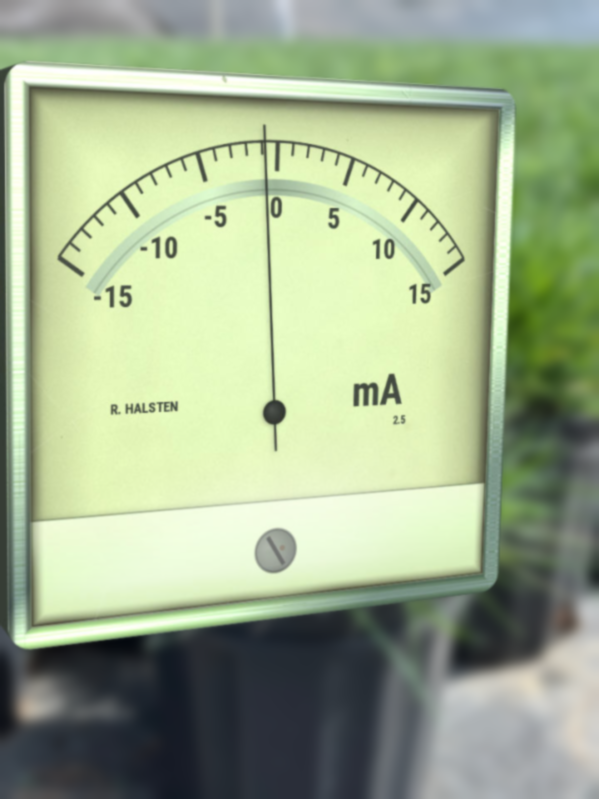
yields **-1** mA
